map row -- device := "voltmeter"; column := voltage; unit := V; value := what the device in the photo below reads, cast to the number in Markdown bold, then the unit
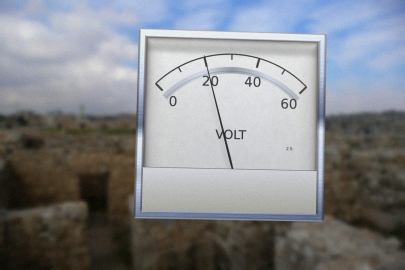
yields **20** V
